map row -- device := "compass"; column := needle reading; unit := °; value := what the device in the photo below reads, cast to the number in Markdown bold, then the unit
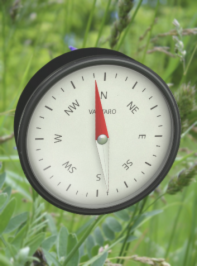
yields **350** °
